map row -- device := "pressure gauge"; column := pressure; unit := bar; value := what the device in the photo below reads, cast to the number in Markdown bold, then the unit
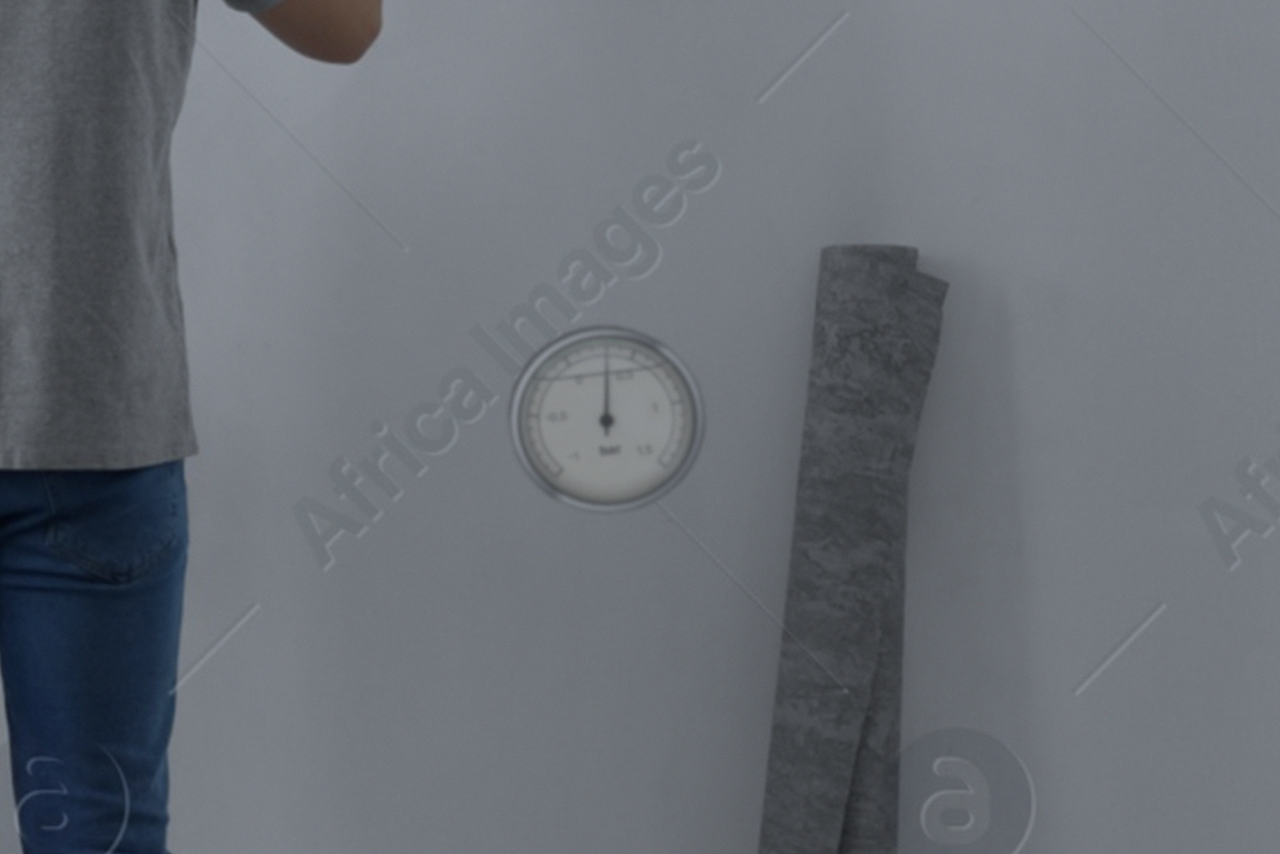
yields **0.3** bar
